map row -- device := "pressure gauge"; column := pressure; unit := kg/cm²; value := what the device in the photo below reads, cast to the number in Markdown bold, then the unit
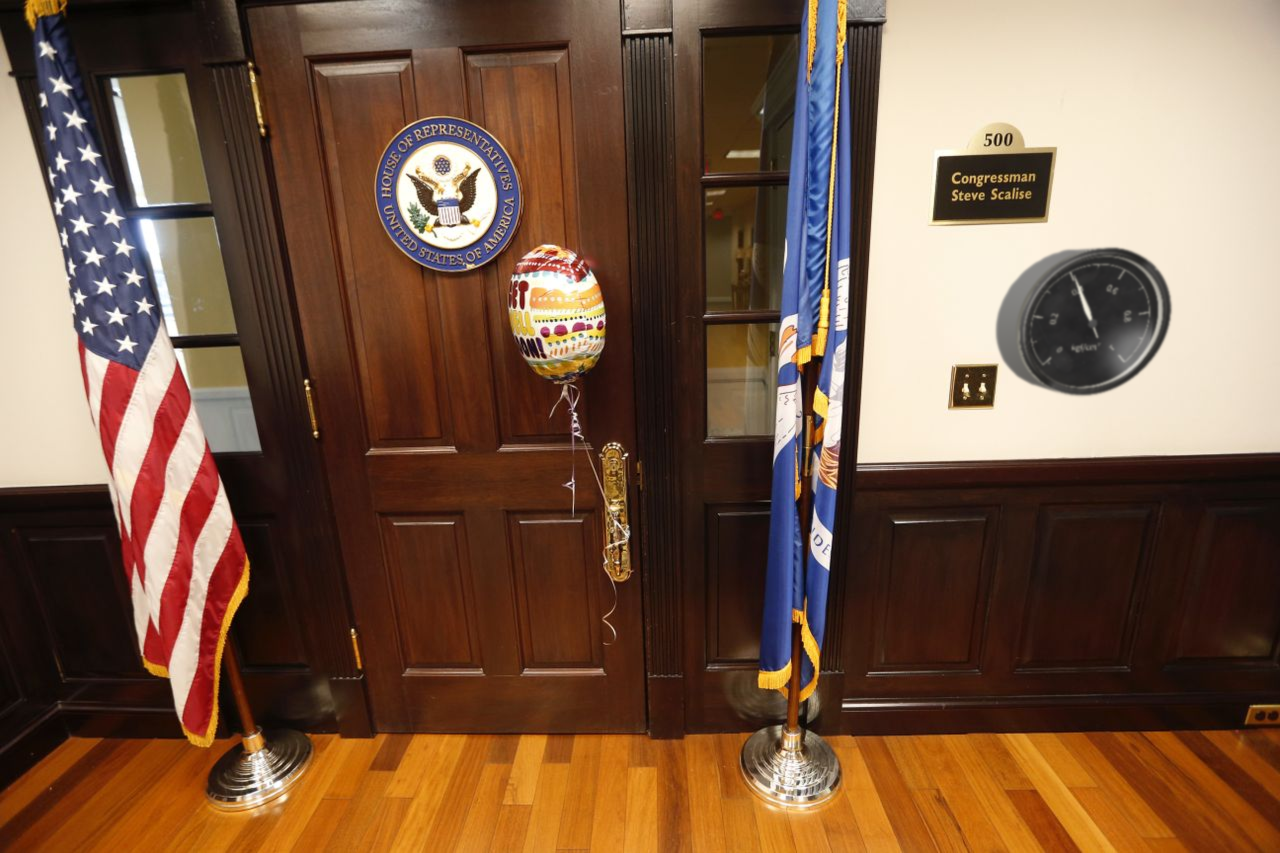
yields **0.4** kg/cm²
